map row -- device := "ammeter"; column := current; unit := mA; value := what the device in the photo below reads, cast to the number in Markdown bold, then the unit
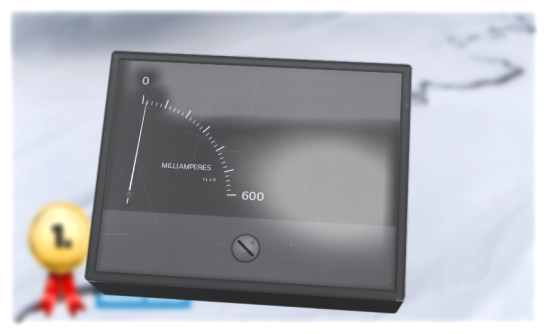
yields **20** mA
